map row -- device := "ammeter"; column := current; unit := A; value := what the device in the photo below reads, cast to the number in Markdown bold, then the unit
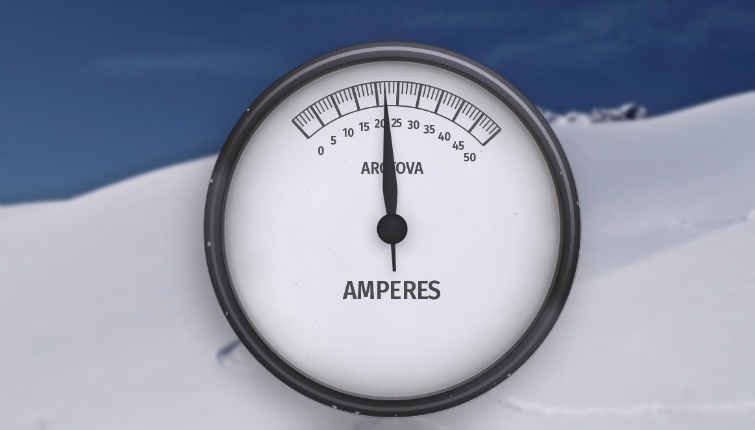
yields **22** A
